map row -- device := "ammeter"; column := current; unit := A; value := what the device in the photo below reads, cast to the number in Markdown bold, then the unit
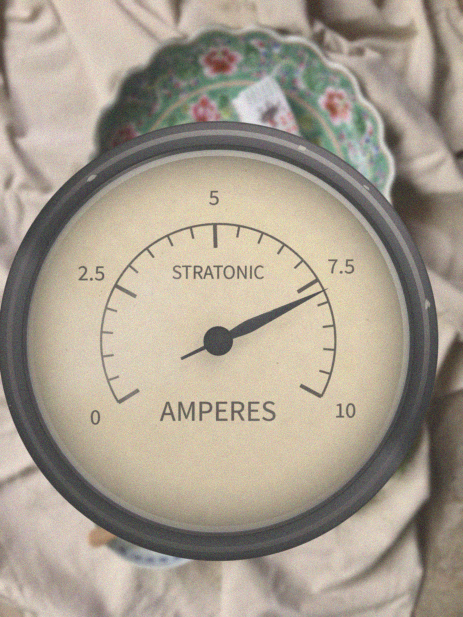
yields **7.75** A
